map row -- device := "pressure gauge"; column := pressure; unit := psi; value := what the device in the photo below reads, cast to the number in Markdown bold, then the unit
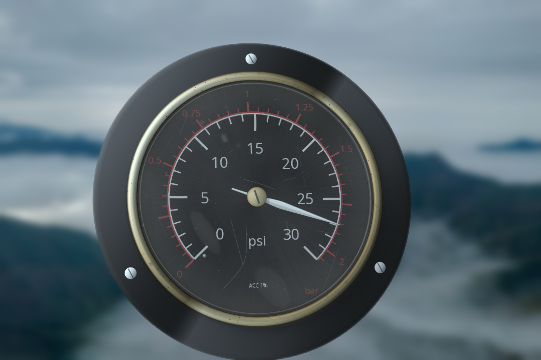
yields **27** psi
